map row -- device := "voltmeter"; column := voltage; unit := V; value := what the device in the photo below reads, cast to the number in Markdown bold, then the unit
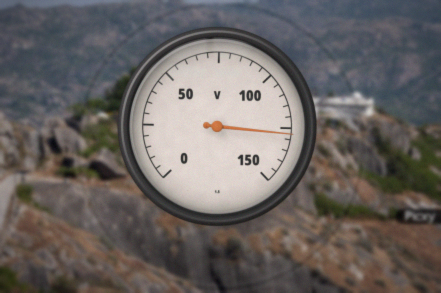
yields **127.5** V
